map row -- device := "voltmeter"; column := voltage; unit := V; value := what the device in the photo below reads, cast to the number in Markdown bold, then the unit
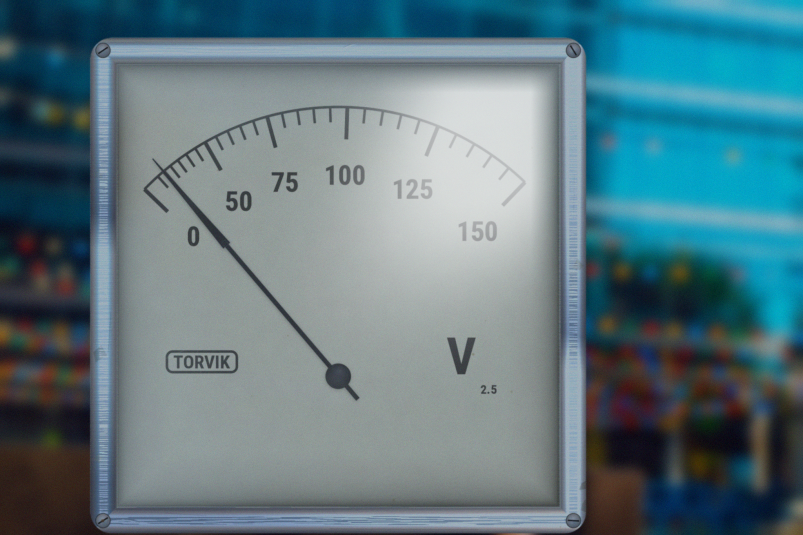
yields **25** V
